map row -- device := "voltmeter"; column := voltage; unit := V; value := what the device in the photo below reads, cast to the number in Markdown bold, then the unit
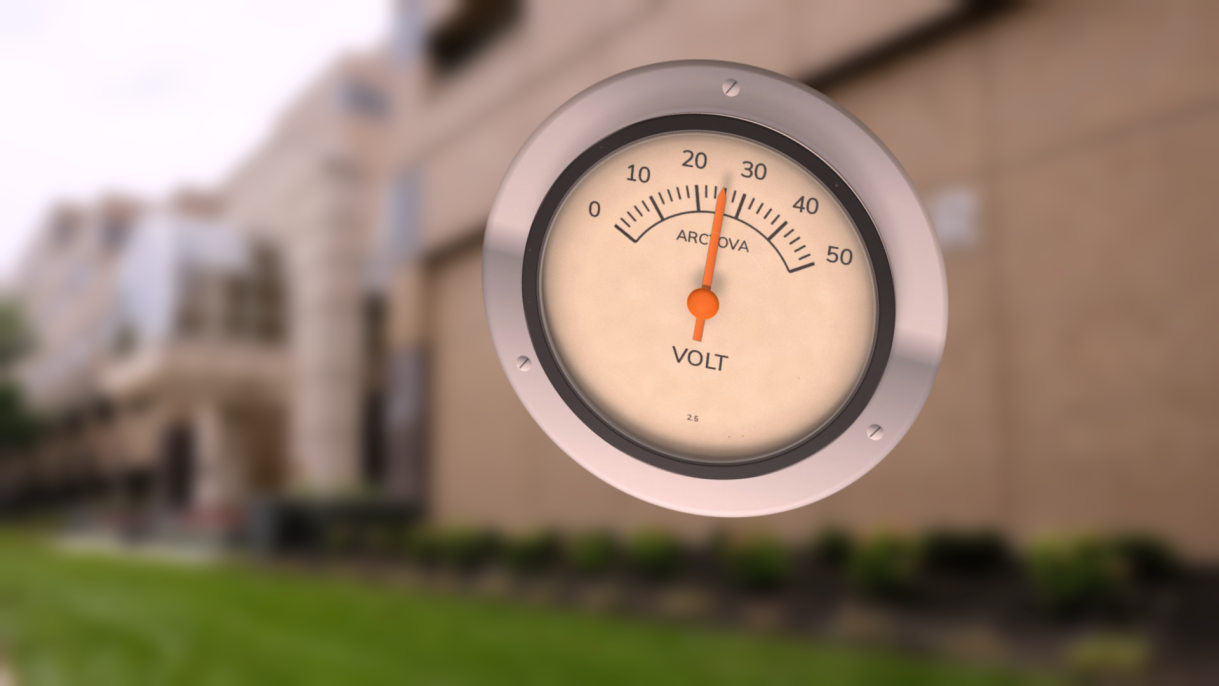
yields **26** V
